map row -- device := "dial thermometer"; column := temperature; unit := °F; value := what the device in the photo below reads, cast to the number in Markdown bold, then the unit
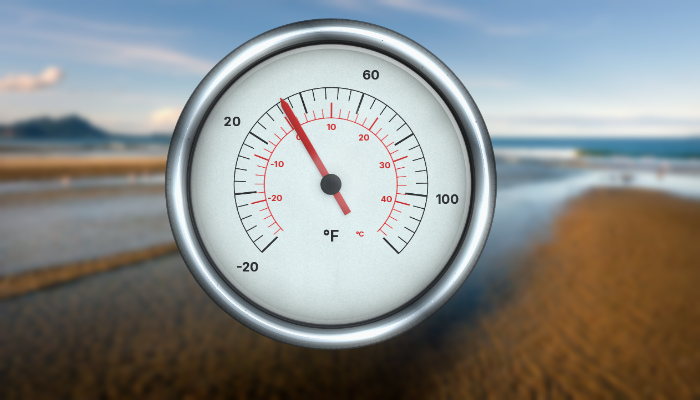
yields **34** °F
